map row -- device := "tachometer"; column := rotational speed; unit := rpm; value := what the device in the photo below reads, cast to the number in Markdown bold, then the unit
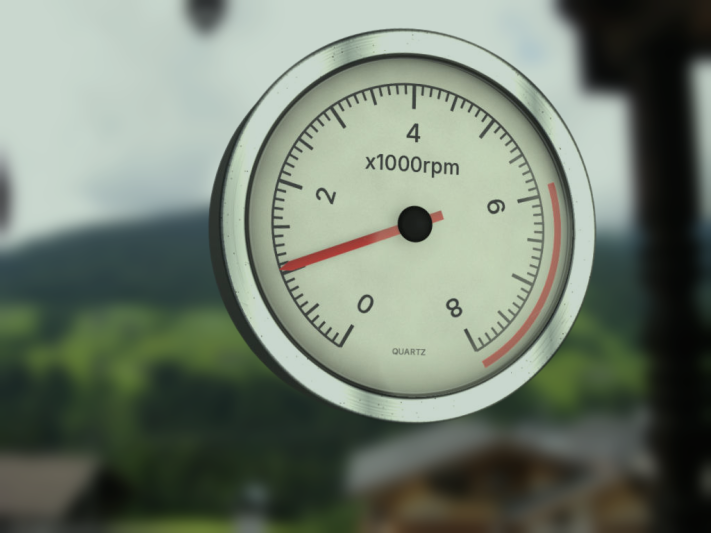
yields **1050** rpm
